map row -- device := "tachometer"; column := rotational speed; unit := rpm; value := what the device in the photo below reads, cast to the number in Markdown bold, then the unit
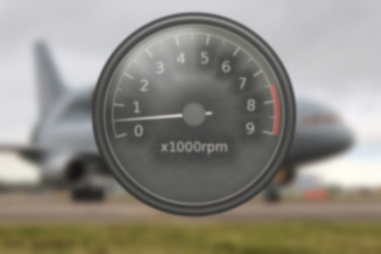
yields **500** rpm
